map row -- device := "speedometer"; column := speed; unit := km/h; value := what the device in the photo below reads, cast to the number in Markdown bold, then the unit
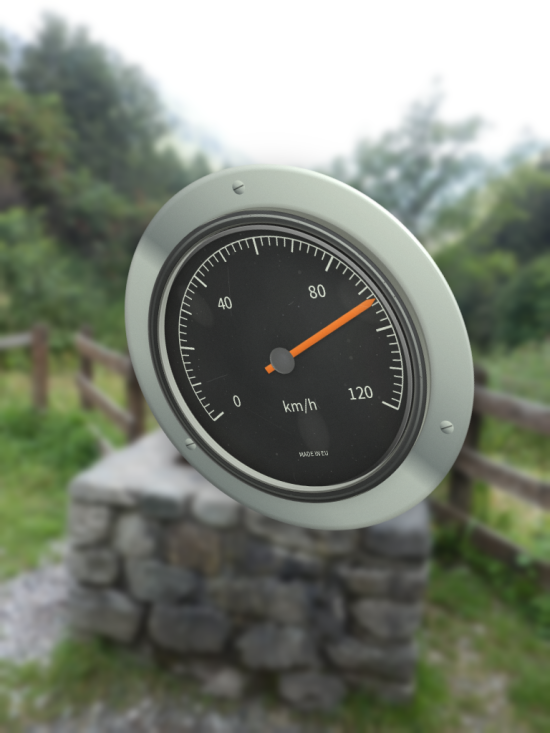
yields **93** km/h
